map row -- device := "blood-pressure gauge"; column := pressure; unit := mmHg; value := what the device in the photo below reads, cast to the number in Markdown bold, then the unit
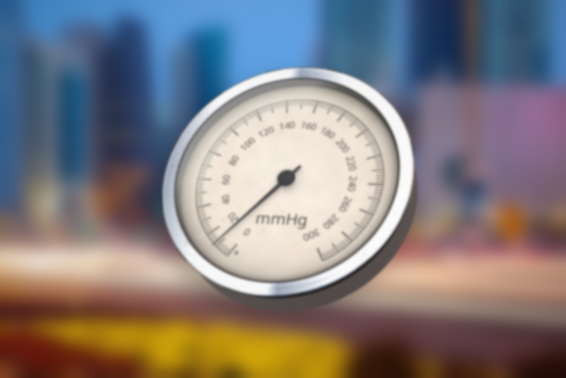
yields **10** mmHg
